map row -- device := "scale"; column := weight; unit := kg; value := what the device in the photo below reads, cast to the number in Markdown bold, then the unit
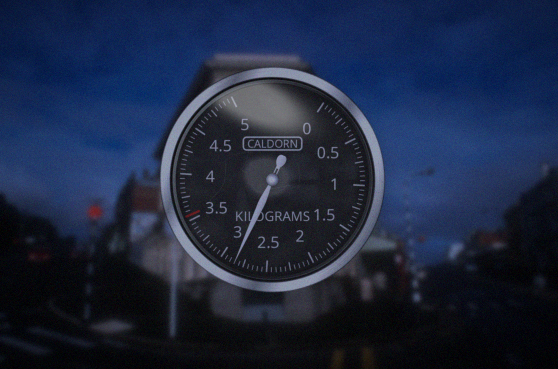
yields **2.85** kg
